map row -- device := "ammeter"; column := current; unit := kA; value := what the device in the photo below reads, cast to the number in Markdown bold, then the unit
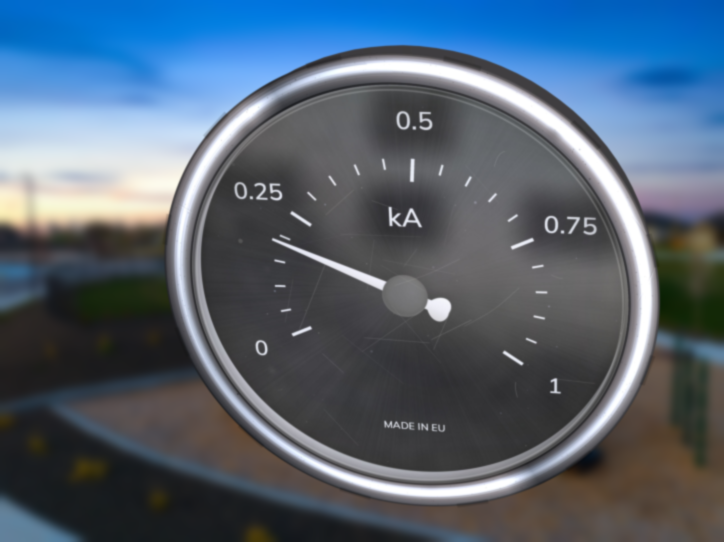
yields **0.2** kA
